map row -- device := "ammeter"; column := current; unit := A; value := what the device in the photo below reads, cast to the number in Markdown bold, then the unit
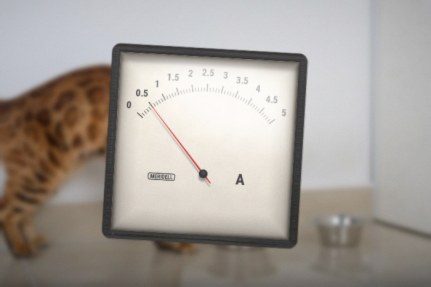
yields **0.5** A
